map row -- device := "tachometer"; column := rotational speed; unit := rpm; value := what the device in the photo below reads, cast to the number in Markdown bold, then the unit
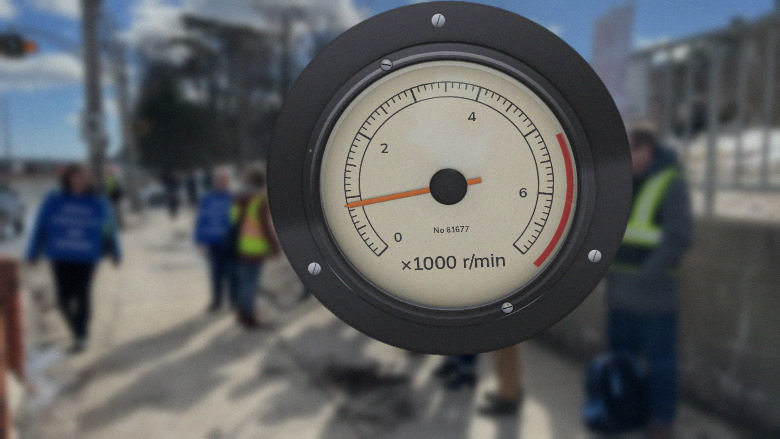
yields **900** rpm
